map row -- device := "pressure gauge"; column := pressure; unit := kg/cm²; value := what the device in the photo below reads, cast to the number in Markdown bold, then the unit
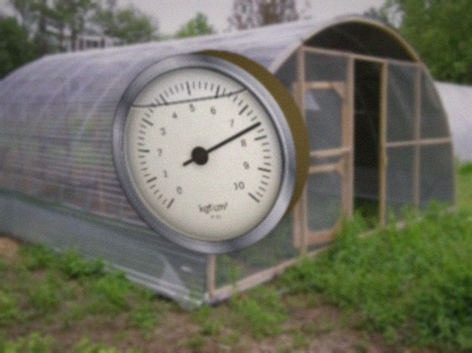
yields **7.6** kg/cm²
